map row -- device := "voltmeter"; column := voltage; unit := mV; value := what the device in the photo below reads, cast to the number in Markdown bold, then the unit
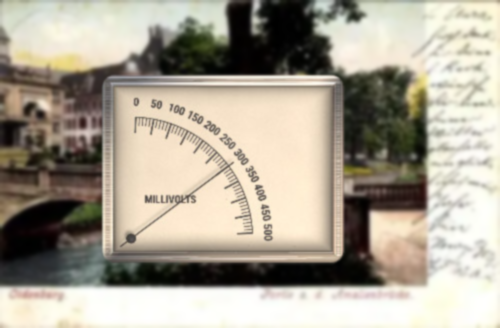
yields **300** mV
